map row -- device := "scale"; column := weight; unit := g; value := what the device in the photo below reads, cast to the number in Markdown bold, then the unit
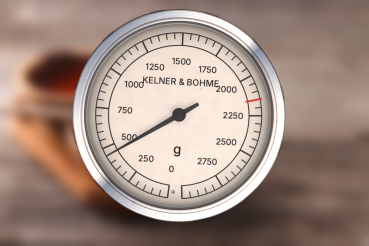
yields **450** g
